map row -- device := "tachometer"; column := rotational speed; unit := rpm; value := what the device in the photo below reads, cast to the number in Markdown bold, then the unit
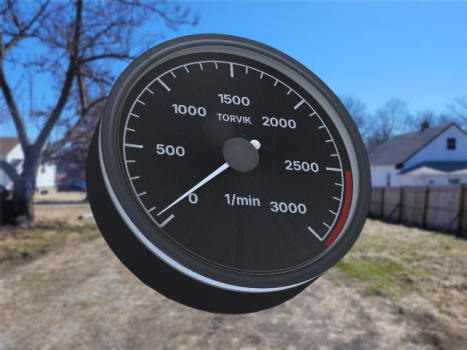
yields **50** rpm
